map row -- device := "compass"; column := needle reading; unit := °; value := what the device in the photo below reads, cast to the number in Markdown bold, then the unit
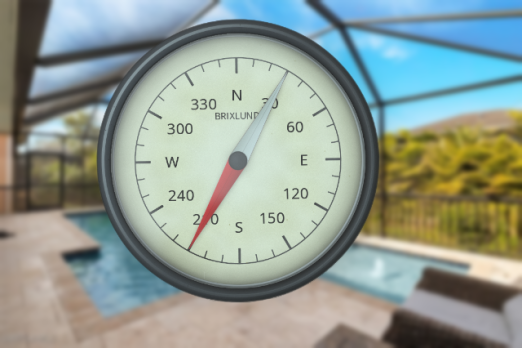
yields **210** °
